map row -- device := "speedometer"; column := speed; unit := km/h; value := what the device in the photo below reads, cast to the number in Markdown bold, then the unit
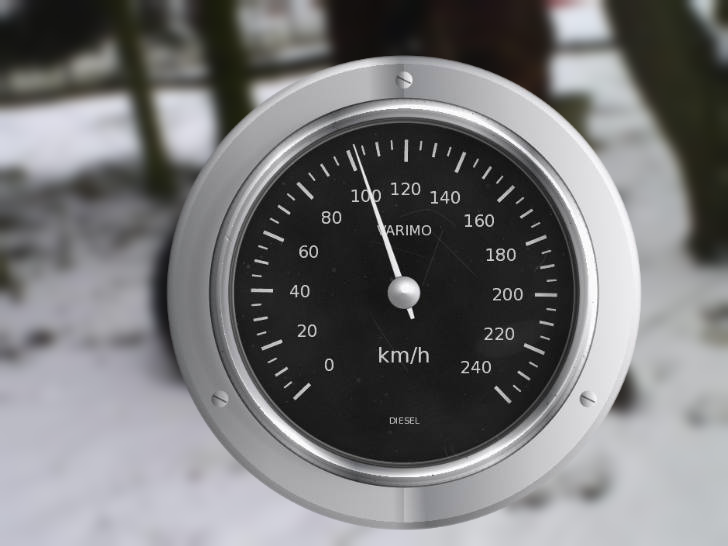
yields **102.5** km/h
